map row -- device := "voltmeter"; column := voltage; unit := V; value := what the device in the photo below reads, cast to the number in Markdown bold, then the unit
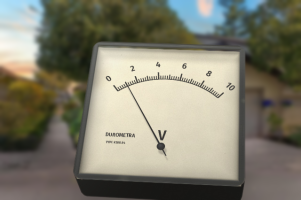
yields **1** V
